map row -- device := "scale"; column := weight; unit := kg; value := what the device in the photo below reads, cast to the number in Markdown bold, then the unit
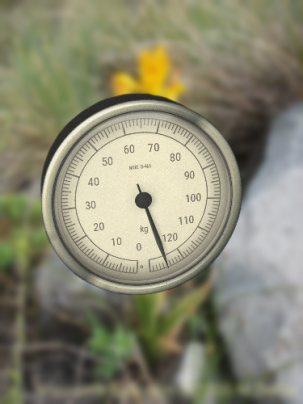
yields **125** kg
